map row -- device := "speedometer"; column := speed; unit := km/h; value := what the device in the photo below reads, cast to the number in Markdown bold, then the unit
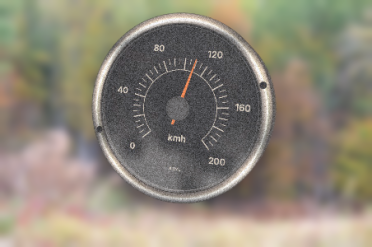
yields **110** km/h
